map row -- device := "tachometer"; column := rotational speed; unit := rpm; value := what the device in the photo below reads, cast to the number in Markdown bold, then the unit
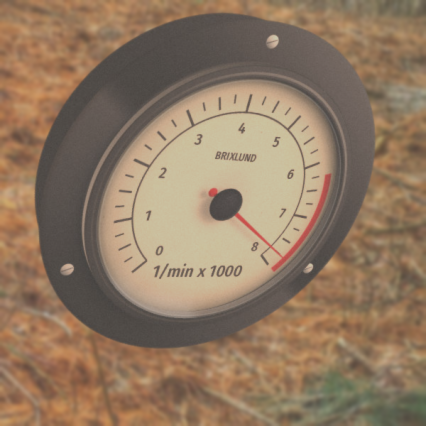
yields **7750** rpm
